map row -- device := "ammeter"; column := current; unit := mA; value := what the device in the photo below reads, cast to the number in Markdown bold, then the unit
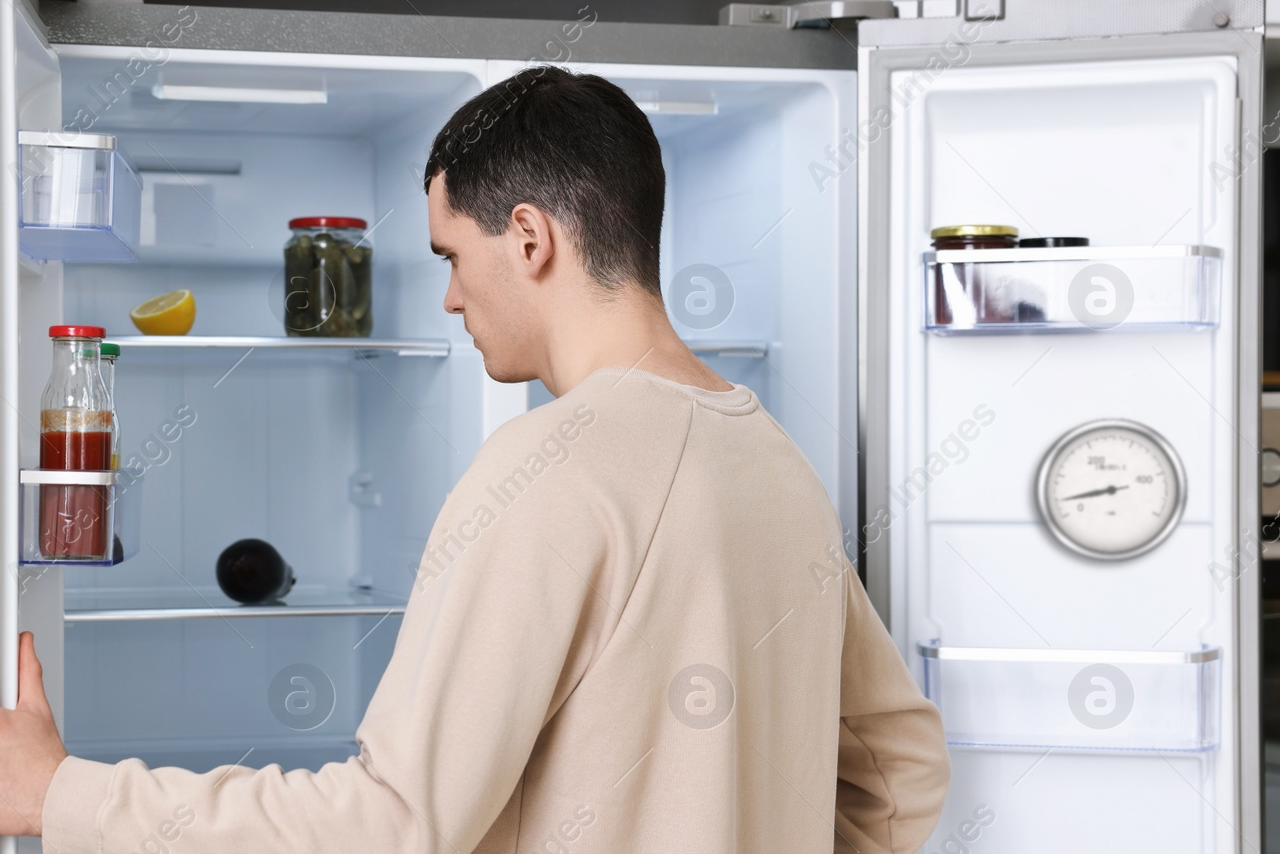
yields **40** mA
